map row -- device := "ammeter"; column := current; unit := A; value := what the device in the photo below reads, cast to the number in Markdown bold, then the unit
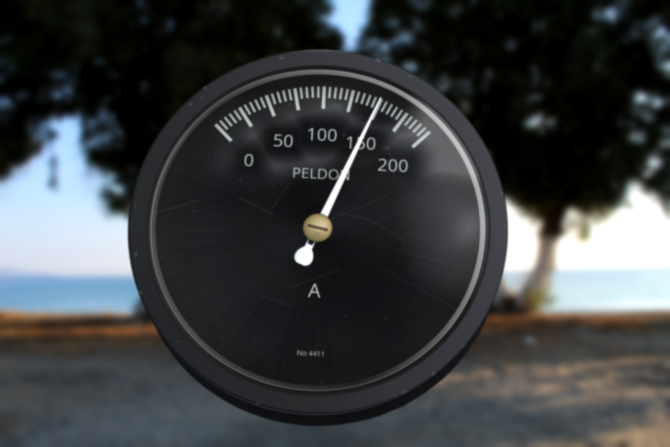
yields **150** A
